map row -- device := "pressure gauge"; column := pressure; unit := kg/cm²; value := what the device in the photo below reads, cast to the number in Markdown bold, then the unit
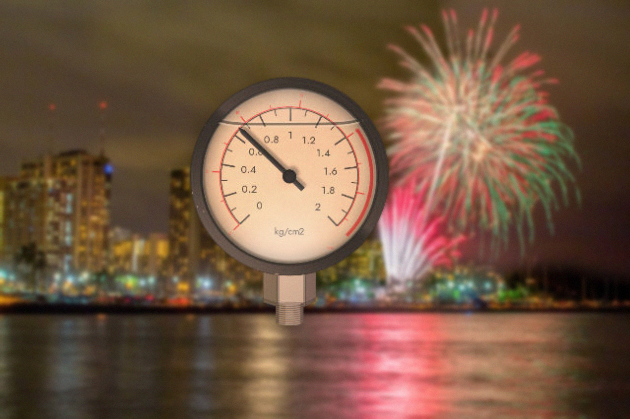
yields **0.65** kg/cm²
